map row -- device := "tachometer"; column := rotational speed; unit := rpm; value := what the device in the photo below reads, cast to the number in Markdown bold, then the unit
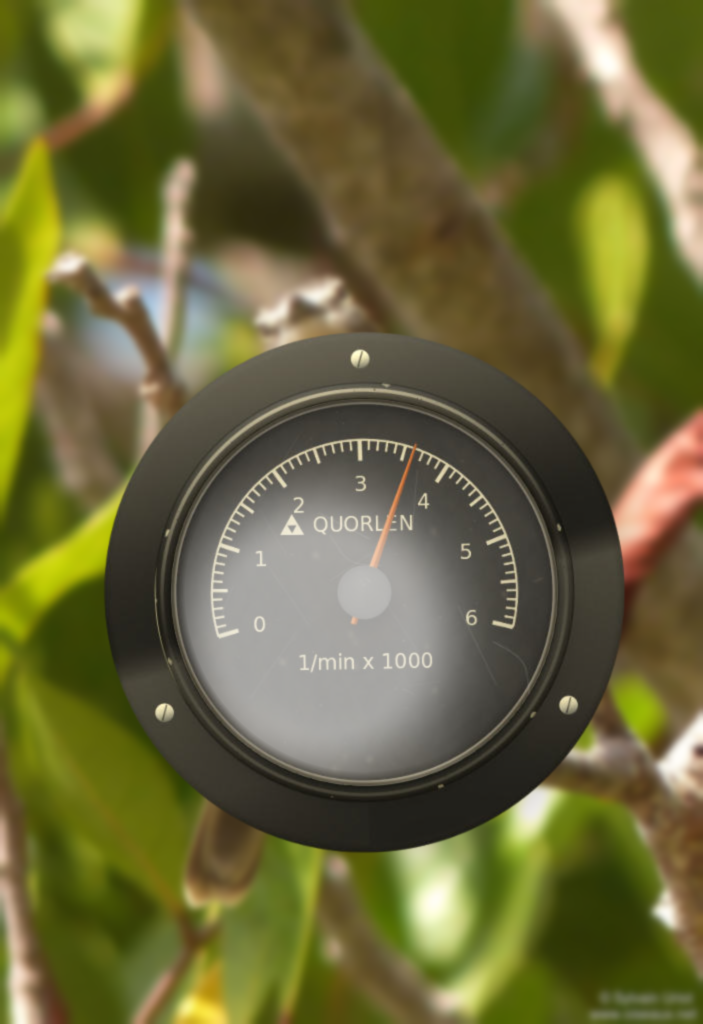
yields **3600** rpm
